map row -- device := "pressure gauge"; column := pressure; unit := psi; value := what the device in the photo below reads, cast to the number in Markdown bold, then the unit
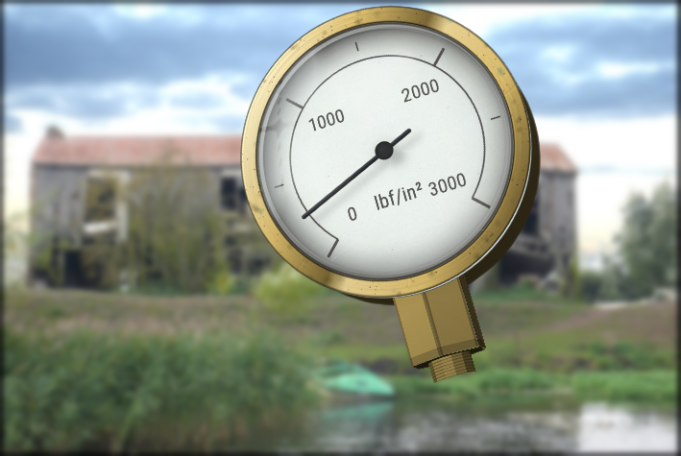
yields **250** psi
